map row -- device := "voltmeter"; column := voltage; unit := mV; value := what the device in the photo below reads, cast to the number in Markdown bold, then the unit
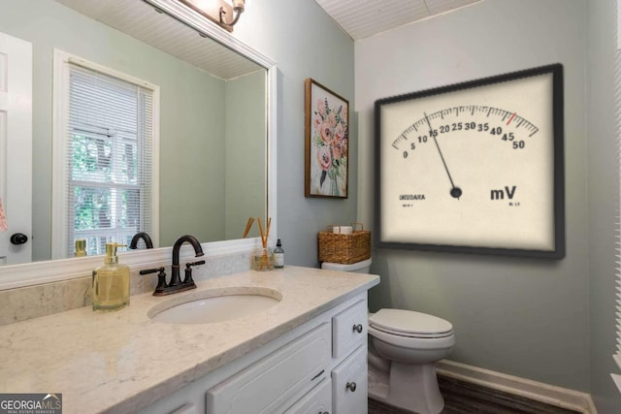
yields **15** mV
